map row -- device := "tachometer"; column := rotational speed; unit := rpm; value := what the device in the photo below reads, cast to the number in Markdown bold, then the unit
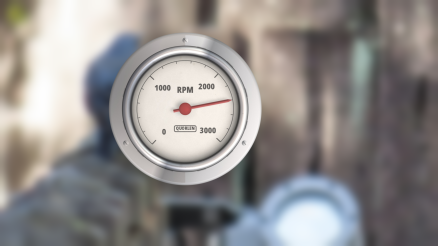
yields **2400** rpm
